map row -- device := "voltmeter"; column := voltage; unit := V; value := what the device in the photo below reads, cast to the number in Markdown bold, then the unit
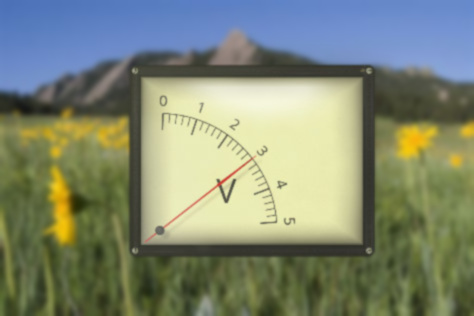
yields **3** V
